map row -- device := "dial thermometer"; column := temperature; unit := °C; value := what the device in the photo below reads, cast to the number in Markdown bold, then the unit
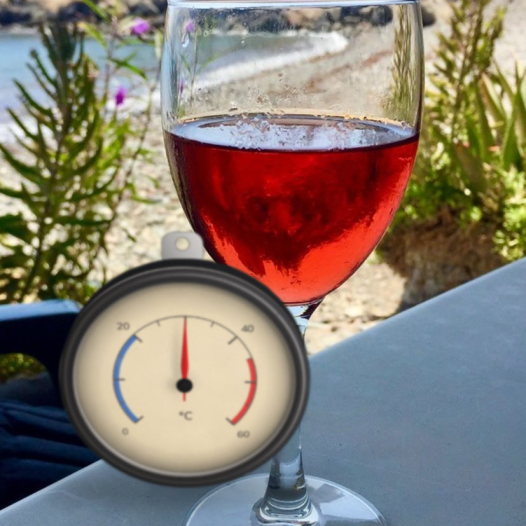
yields **30** °C
